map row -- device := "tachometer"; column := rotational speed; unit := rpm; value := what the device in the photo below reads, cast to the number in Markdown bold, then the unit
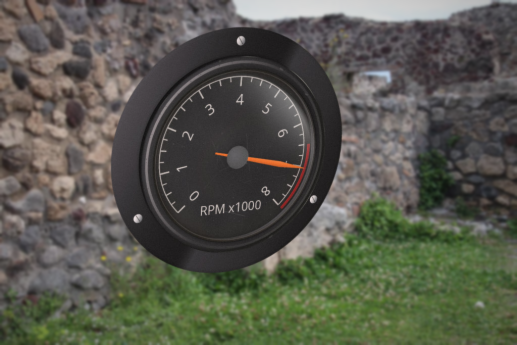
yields **7000** rpm
